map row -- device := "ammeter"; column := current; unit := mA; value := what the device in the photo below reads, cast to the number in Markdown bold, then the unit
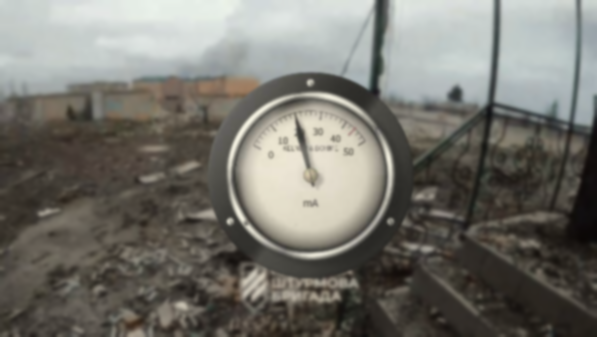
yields **20** mA
